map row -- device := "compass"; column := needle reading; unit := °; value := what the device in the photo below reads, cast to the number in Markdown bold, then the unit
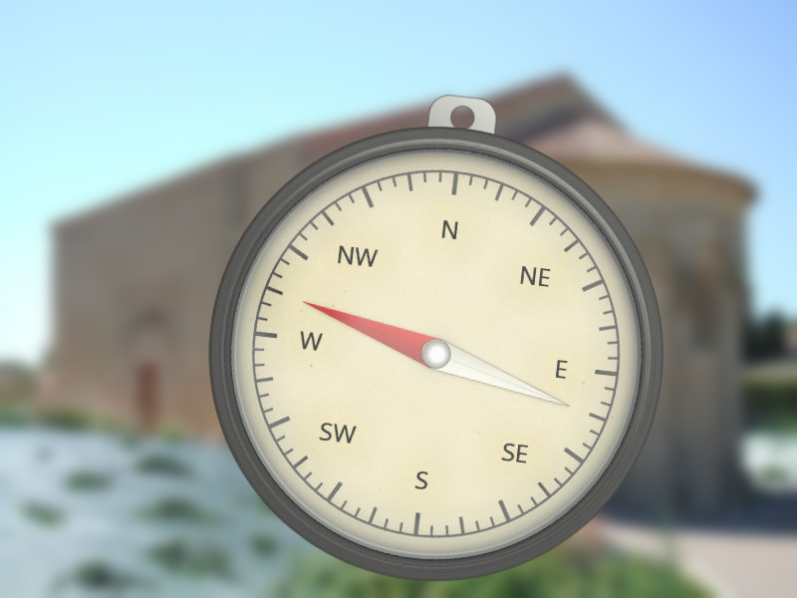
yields **285** °
